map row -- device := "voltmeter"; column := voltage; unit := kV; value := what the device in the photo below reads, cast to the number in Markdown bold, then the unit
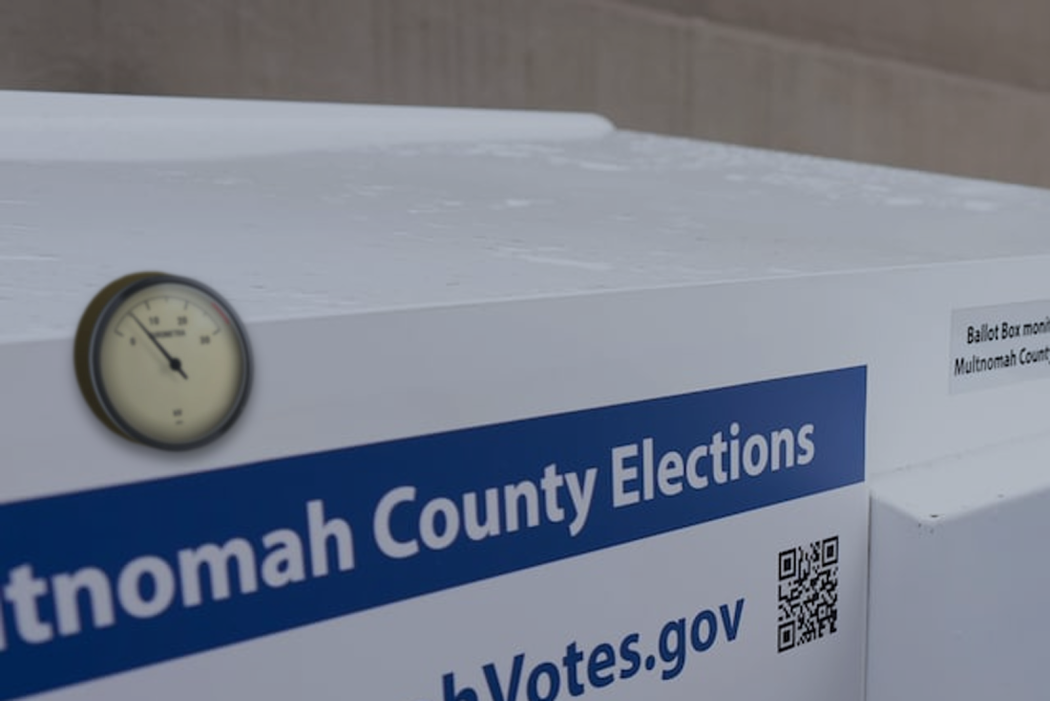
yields **5** kV
